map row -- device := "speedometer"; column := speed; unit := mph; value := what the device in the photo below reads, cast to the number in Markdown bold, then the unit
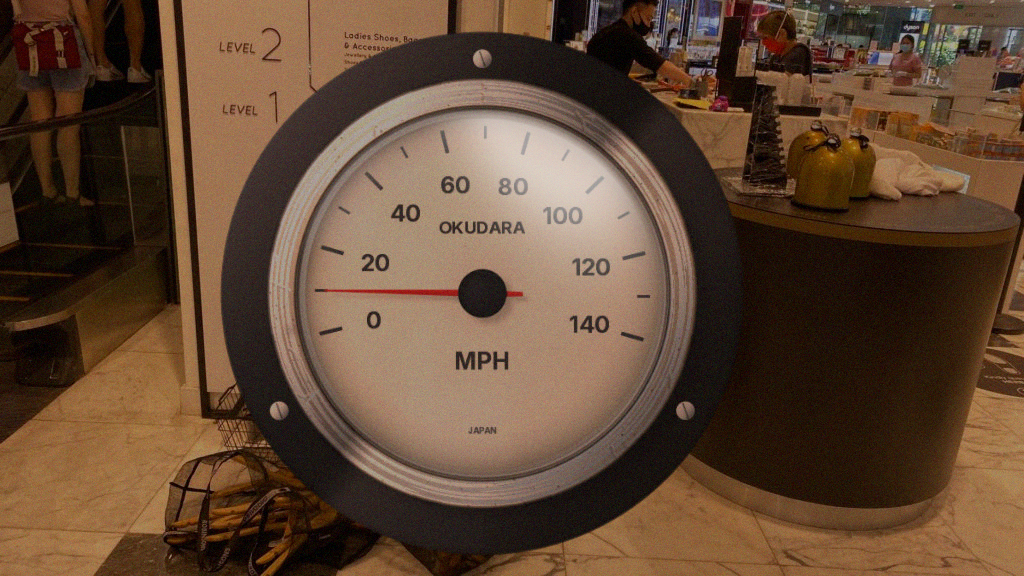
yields **10** mph
